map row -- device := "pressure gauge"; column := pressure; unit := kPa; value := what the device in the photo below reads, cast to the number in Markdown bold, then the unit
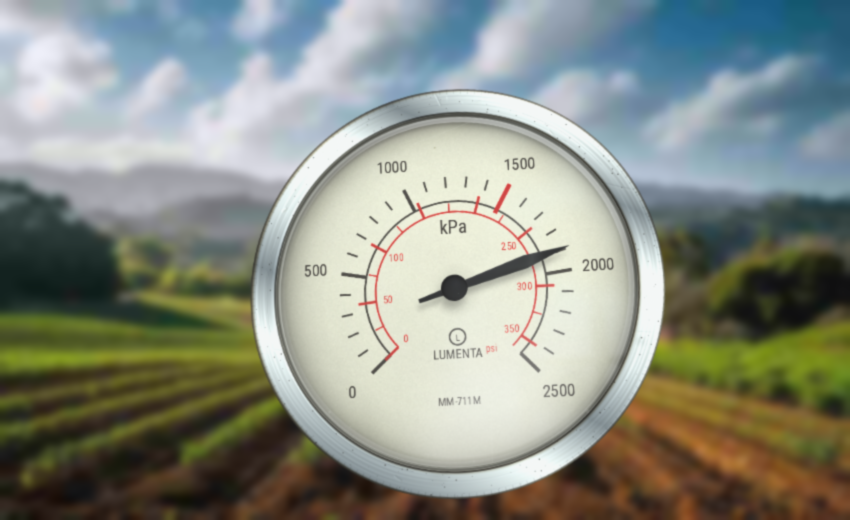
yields **1900** kPa
